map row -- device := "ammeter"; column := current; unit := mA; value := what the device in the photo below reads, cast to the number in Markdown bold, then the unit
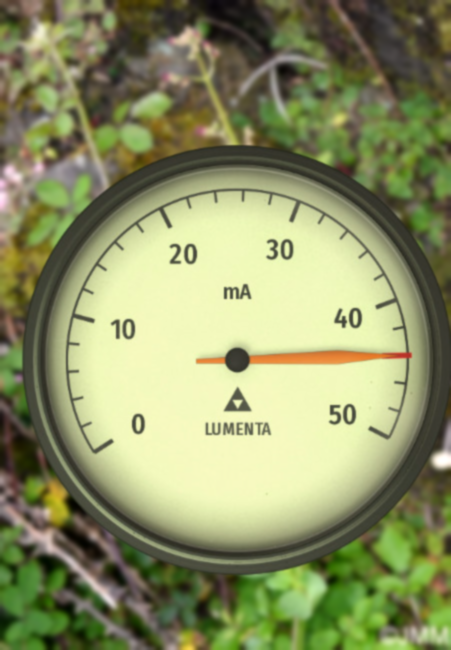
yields **44** mA
